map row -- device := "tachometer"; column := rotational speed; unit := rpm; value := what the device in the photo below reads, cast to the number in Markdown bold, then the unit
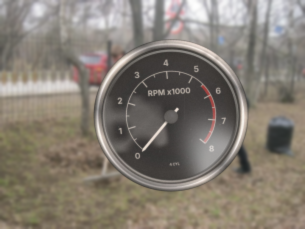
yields **0** rpm
